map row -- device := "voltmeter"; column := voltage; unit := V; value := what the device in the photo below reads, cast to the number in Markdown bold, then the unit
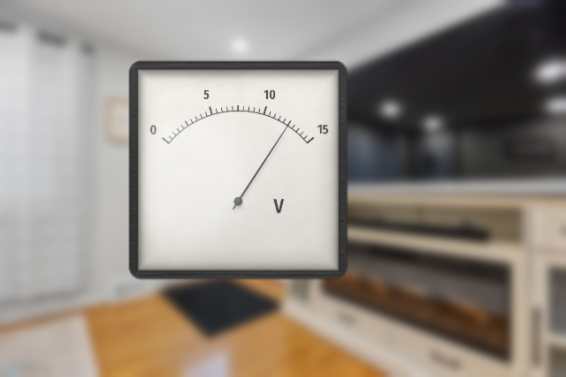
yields **12.5** V
